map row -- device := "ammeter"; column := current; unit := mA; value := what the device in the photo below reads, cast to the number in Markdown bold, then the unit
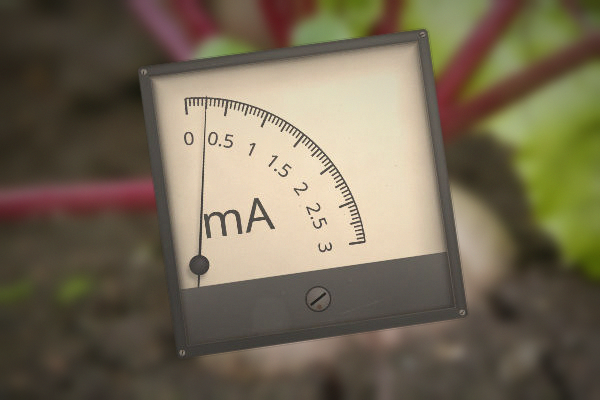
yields **0.25** mA
